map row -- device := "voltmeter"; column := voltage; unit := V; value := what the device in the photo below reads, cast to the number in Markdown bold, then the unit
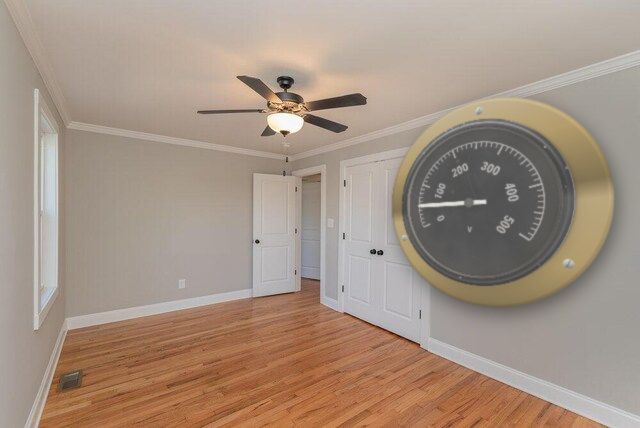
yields **50** V
